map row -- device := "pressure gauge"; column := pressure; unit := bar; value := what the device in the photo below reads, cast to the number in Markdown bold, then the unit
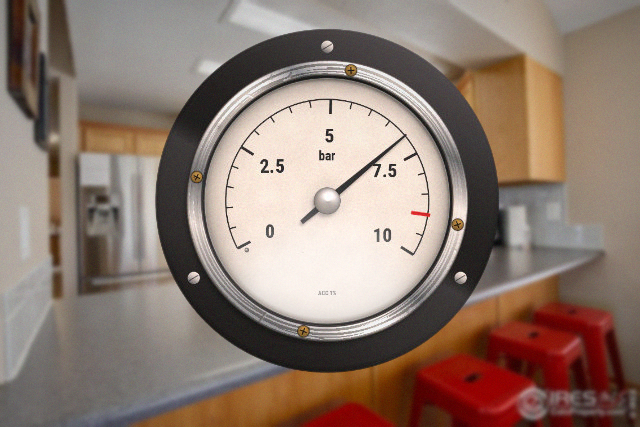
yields **7** bar
